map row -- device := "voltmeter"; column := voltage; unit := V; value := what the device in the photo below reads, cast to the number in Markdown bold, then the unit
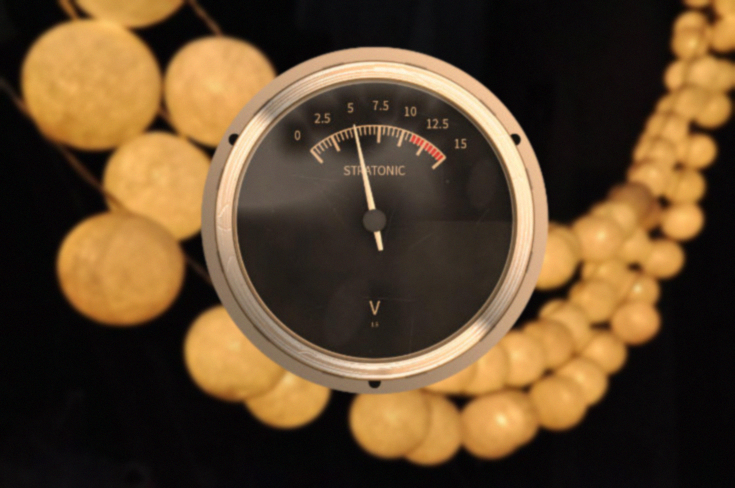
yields **5** V
